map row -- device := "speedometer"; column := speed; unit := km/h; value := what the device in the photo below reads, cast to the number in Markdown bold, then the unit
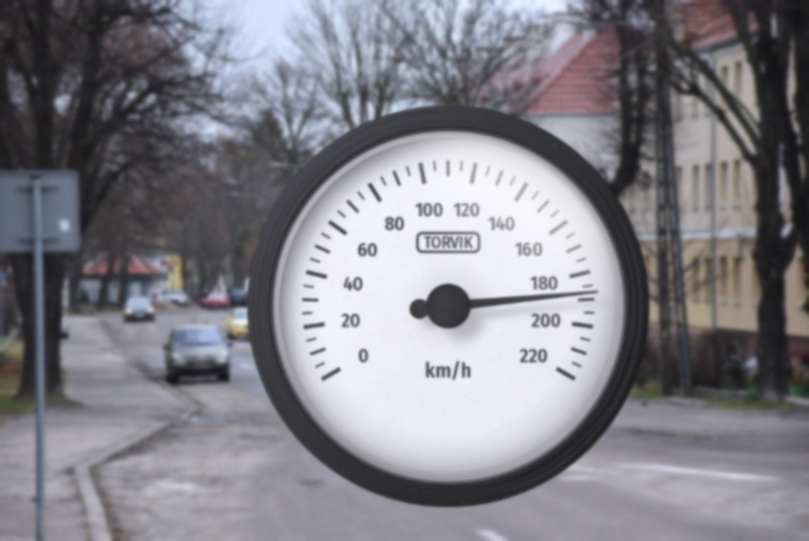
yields **187.5** km/h
